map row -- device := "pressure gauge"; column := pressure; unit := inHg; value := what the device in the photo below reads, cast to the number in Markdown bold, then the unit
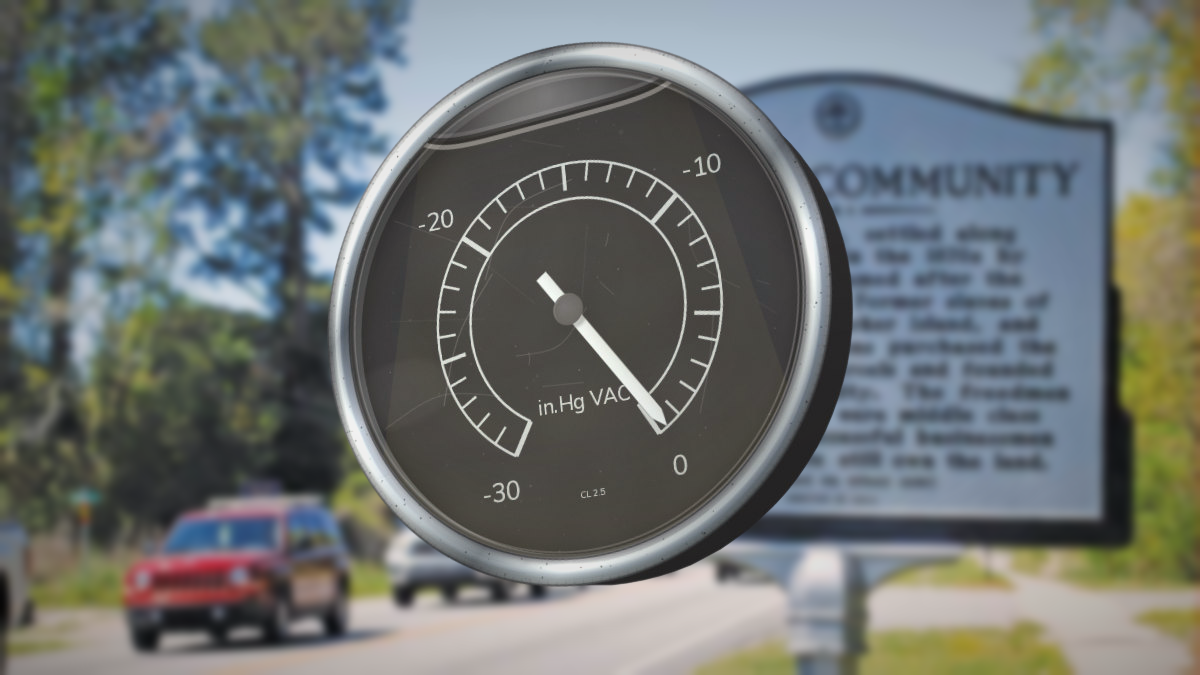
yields **-0.5** inHg
